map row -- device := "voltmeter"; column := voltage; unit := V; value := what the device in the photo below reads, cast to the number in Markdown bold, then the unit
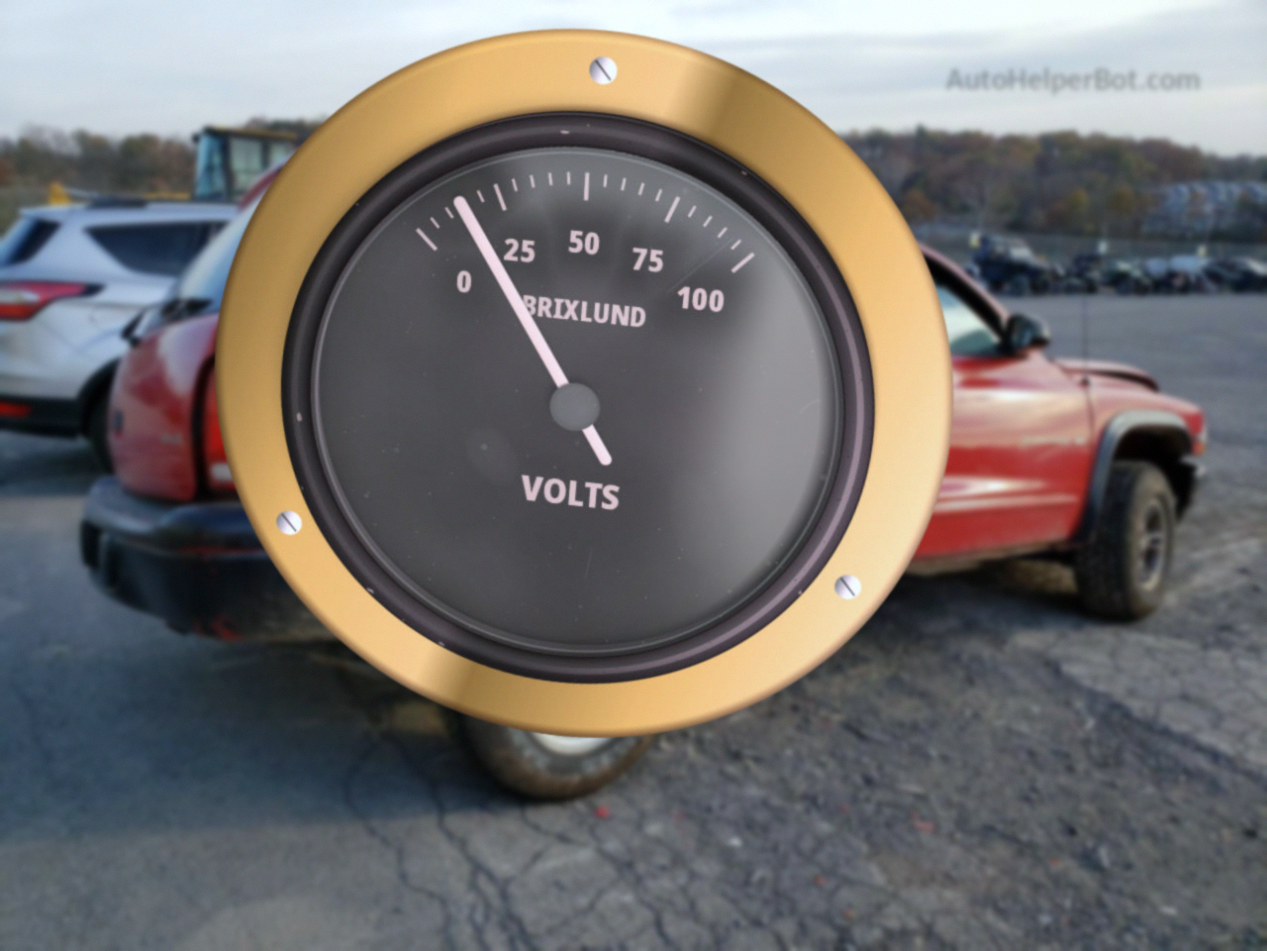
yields **15** V
